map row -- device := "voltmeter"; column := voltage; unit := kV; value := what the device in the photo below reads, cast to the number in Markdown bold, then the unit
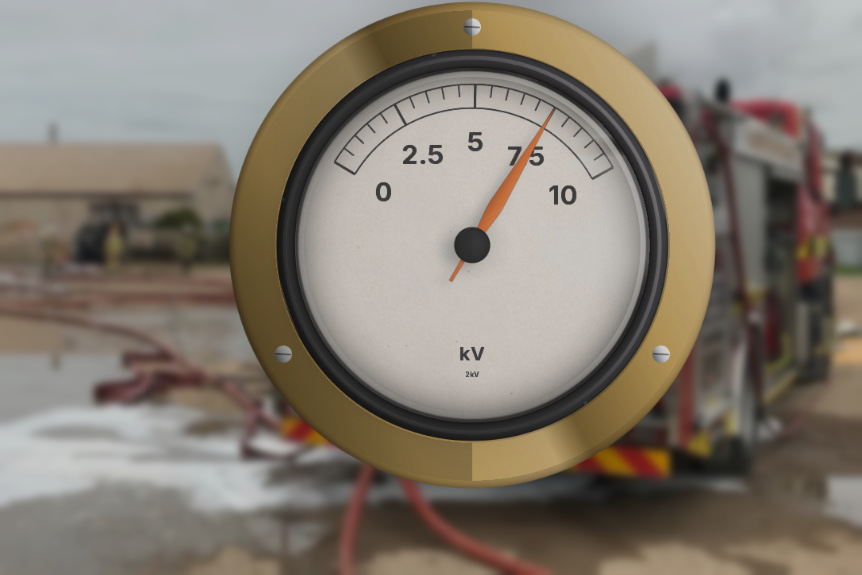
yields **7.5** kV
